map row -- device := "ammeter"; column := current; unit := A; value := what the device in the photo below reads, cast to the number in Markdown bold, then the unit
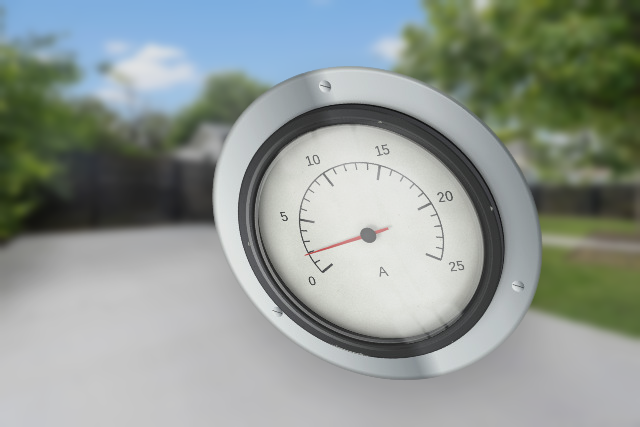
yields **2** A
